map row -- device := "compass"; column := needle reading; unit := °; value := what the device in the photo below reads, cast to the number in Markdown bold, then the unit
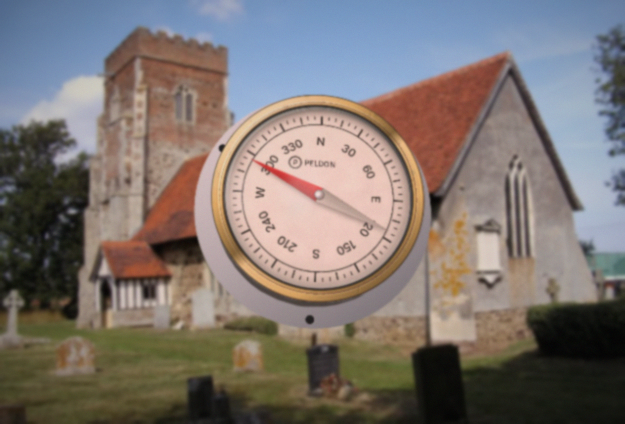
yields **295** °
